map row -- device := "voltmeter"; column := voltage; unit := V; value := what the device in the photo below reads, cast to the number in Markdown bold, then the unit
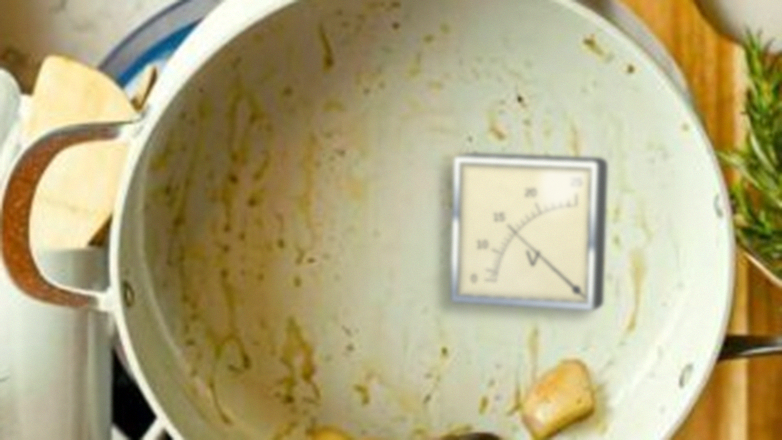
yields **15** V
